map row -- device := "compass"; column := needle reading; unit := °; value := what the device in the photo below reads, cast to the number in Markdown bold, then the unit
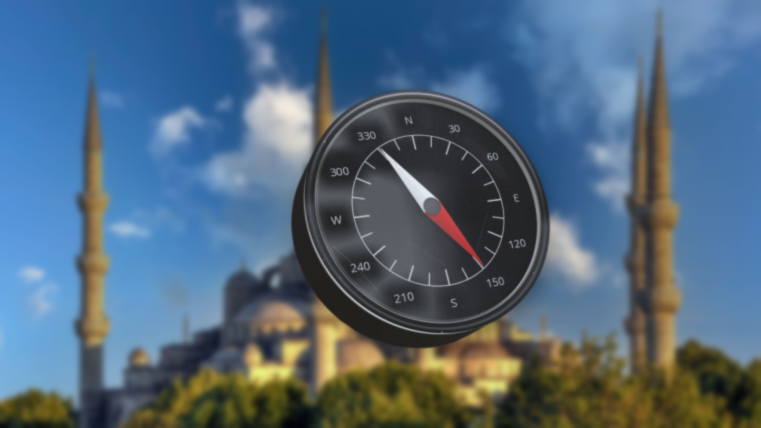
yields **150** °
